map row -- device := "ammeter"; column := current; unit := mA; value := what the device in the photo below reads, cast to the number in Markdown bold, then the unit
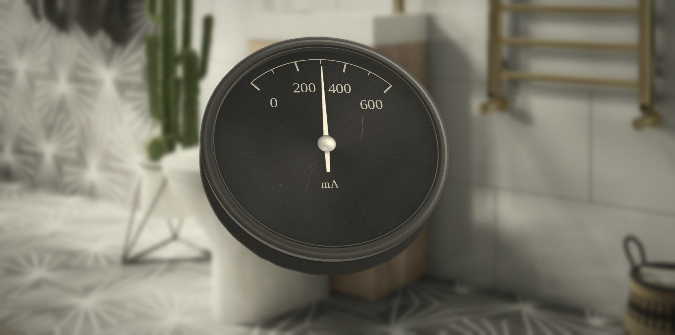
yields **300** mA
